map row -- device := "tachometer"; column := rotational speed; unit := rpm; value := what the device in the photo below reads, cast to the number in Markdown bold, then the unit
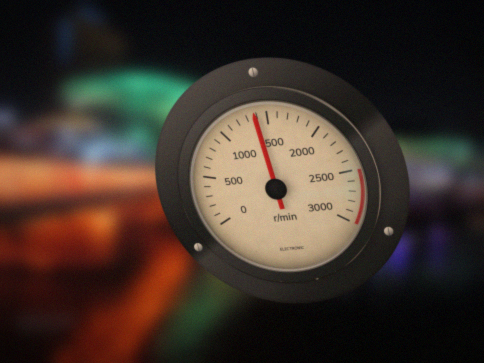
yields **1400** rpm
